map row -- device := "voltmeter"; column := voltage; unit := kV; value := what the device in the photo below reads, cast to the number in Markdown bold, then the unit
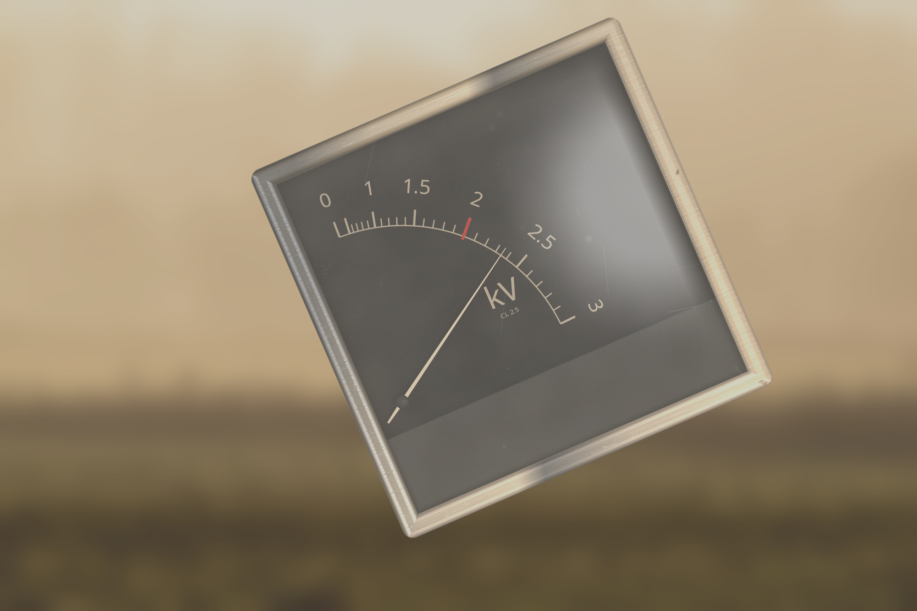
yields **2.35** kV
